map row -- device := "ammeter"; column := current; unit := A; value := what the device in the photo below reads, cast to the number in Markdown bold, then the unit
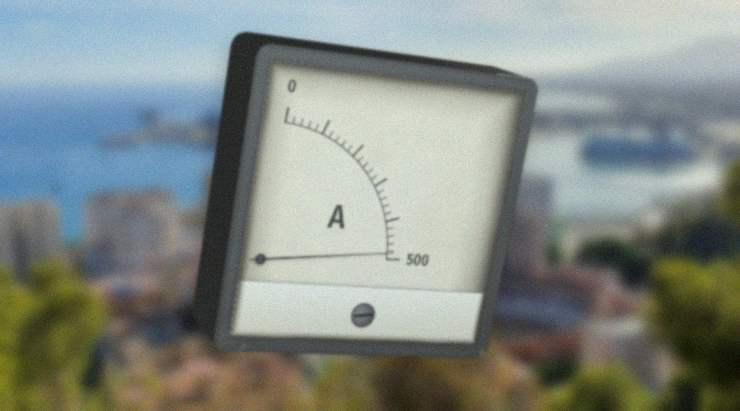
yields **480** A
